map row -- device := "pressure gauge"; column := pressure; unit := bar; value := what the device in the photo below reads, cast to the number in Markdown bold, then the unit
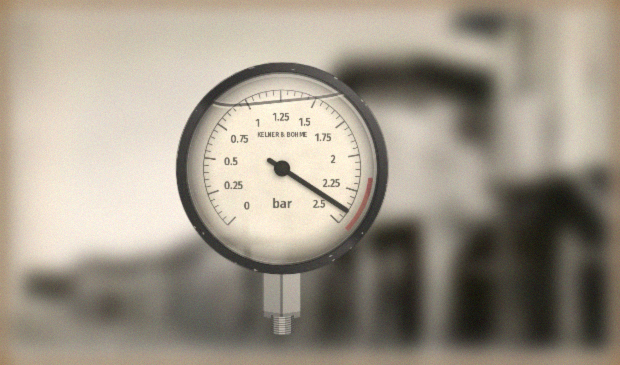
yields **2.4** bar
